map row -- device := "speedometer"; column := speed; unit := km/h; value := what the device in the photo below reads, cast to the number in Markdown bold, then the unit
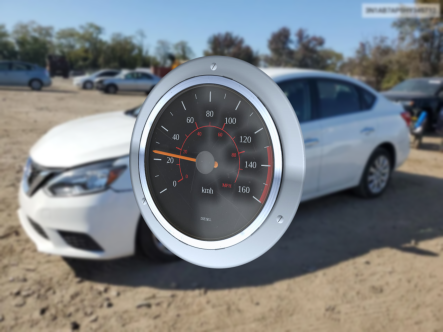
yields **25** km/h
